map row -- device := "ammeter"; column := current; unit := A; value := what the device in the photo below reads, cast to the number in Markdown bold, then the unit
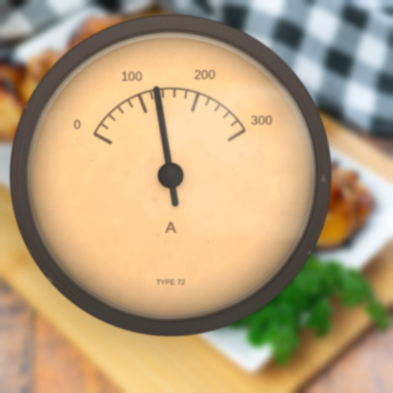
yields **130** A
